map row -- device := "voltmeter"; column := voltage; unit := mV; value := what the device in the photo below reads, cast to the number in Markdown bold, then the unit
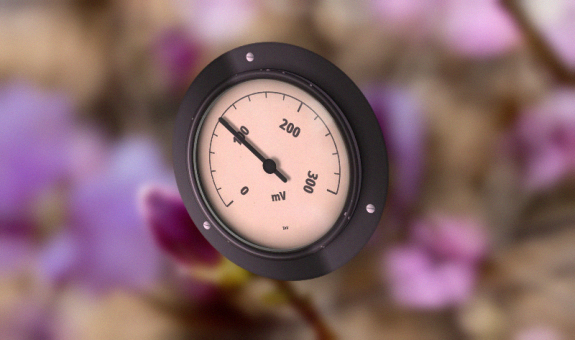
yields **100** mV
